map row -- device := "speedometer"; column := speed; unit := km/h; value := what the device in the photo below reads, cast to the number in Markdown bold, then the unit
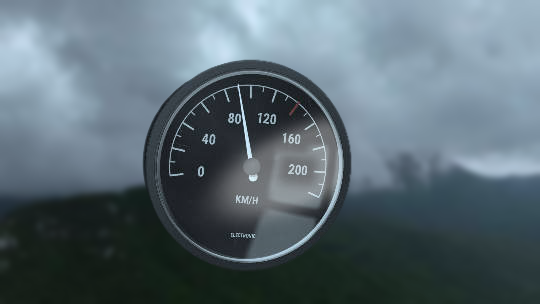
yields **90** km/h
